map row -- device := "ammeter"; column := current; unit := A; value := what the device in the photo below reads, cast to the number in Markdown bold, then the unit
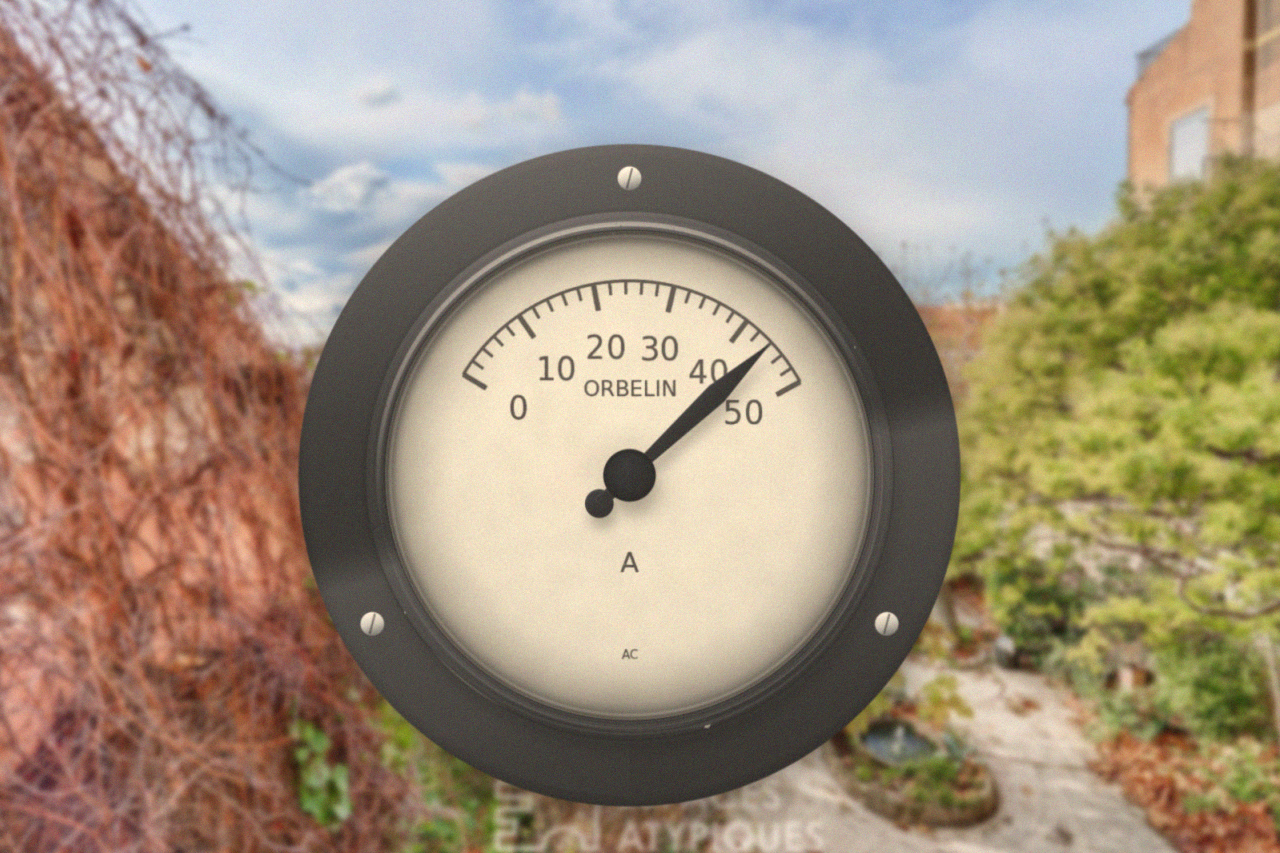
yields **44** A
